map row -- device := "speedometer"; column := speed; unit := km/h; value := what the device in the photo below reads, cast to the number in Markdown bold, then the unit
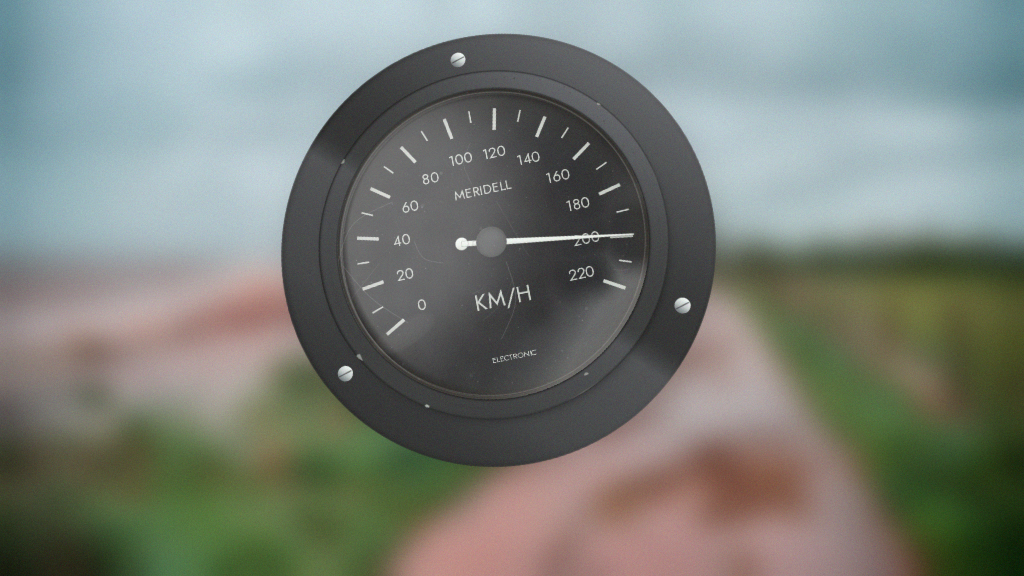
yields **200** km/h
